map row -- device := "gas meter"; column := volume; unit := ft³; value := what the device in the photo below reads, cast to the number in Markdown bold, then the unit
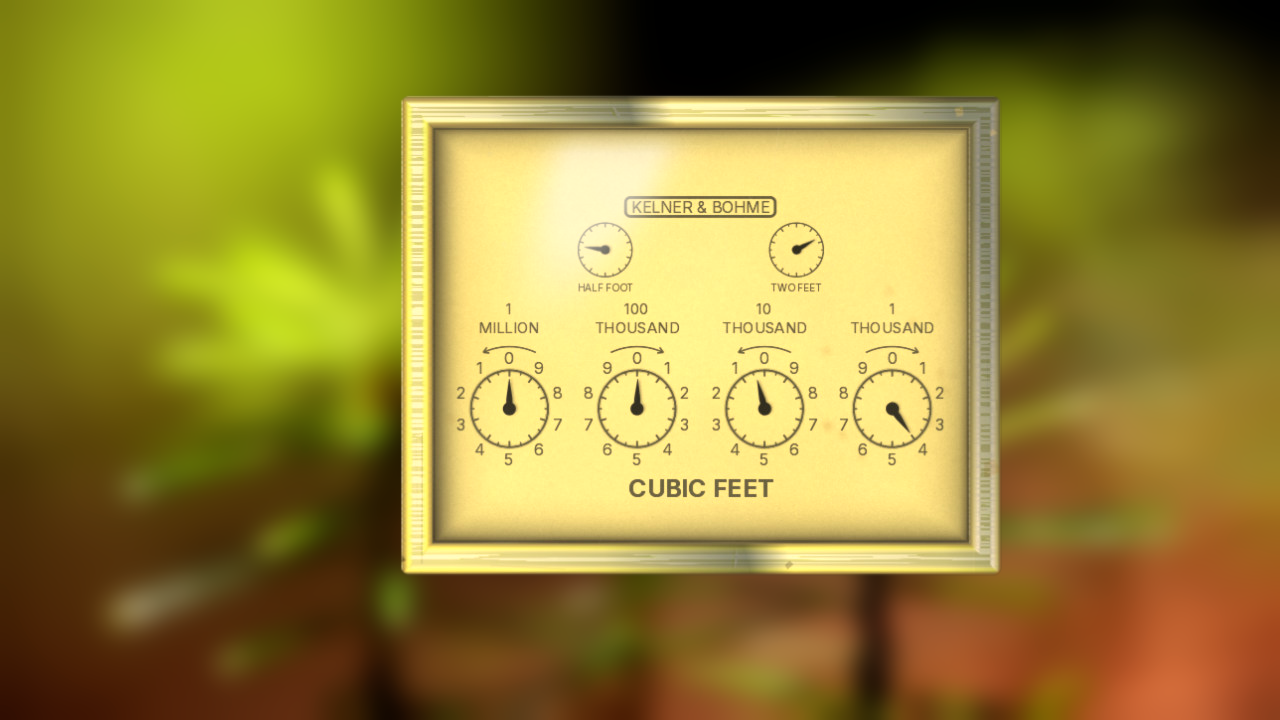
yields **400** ft³
